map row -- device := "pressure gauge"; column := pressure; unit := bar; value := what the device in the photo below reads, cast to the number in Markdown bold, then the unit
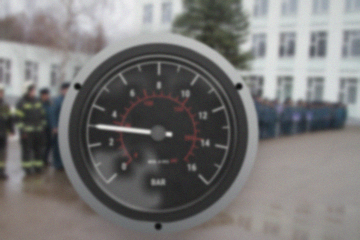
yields **3** bar
